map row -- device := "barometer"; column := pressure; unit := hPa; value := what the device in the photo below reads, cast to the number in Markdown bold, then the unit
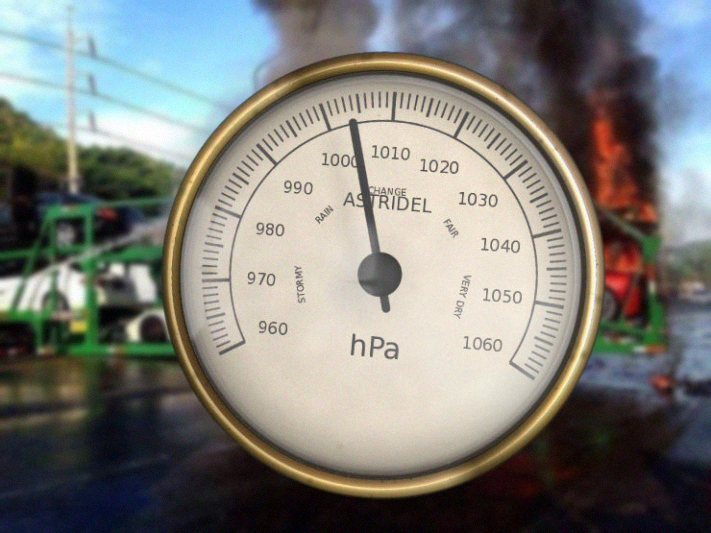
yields **1004** hPa
